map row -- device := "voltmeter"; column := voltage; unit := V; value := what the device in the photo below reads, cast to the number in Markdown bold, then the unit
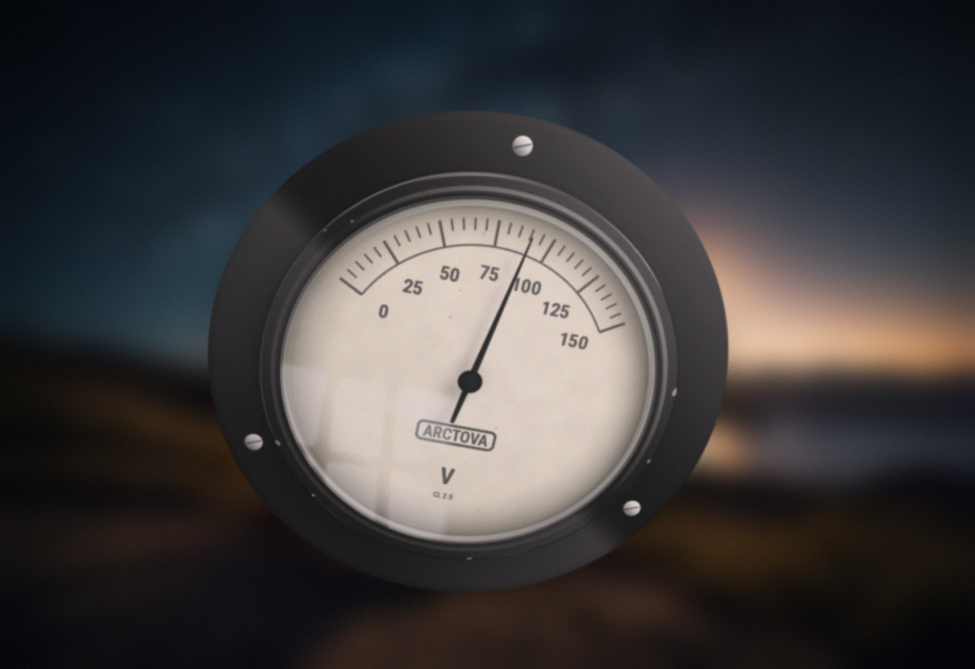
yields **90** V
